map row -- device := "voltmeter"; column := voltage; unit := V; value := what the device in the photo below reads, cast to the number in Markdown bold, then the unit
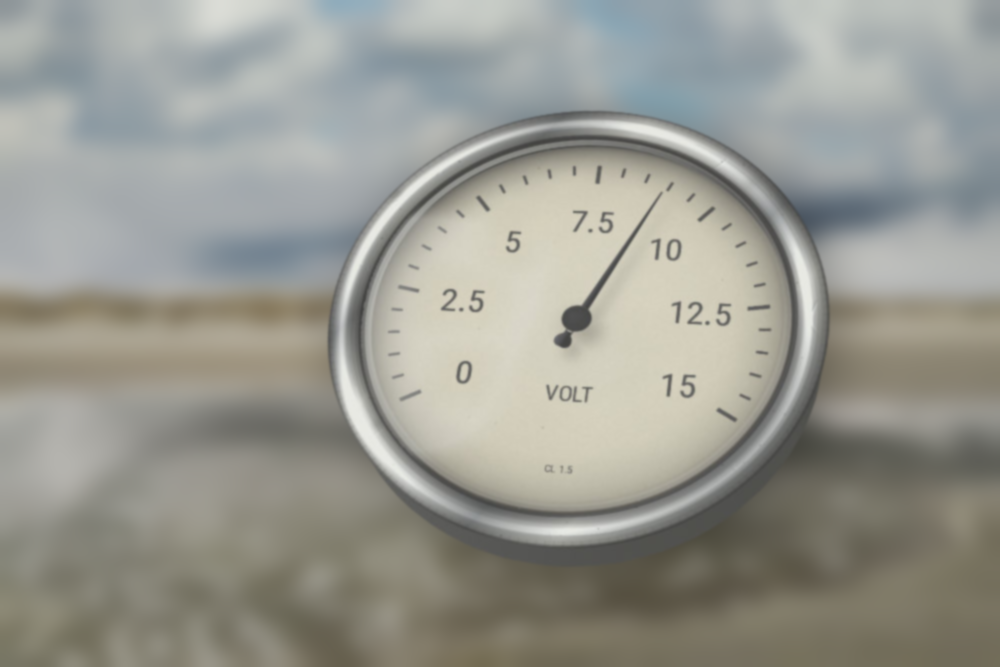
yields **9** V
